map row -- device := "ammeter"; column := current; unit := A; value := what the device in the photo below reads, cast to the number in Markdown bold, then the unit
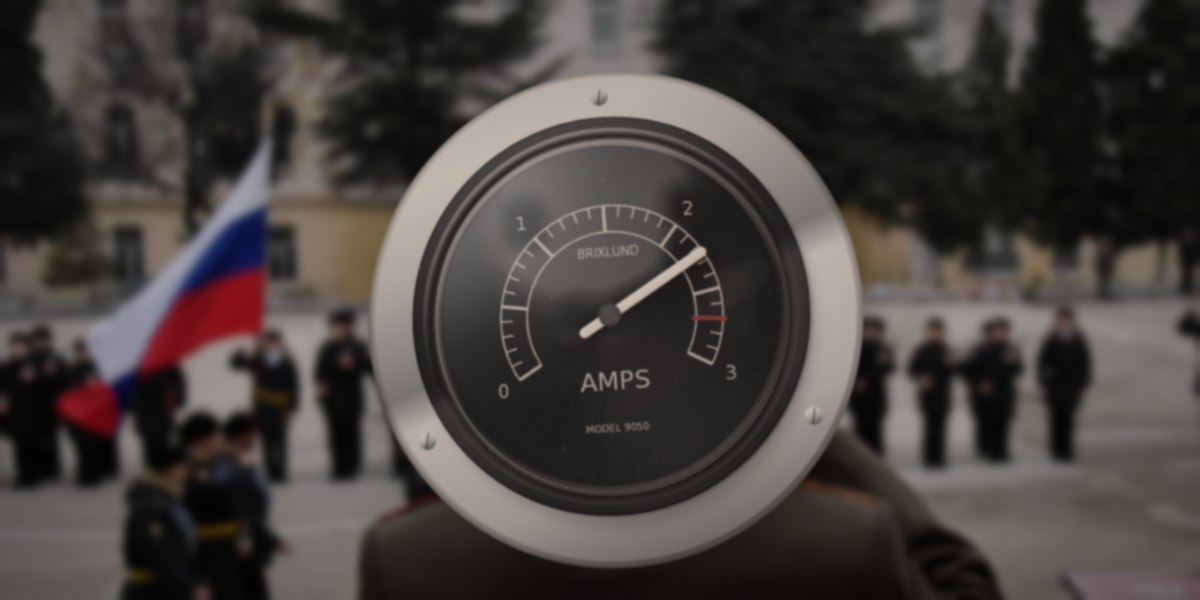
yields **2.25** A
